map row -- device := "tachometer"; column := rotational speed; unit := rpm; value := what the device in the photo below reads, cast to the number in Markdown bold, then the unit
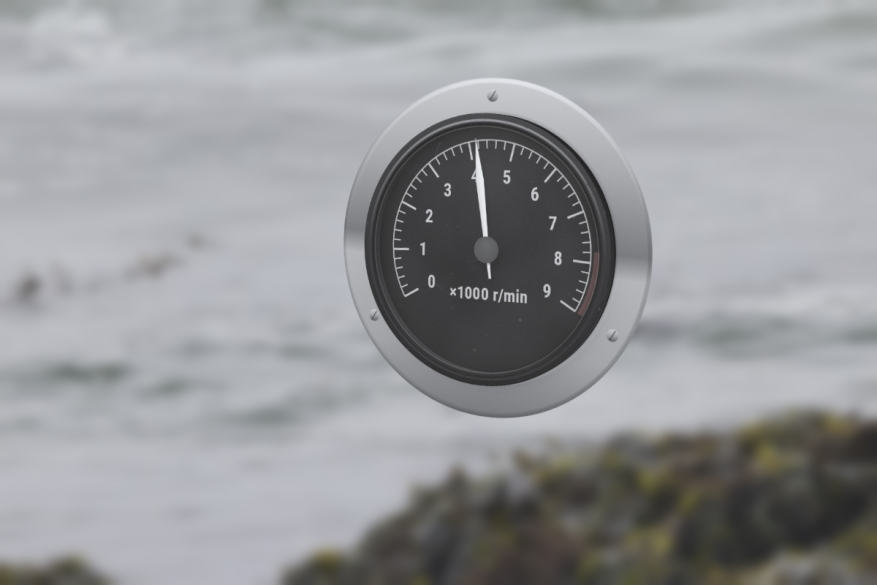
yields **4200** rpm
